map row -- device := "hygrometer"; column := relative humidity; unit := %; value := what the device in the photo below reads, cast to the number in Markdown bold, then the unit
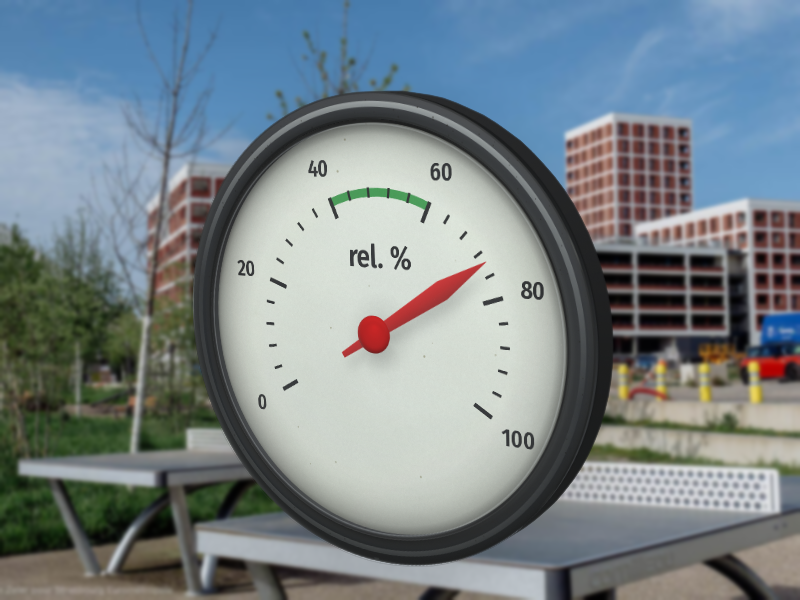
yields **74** %
